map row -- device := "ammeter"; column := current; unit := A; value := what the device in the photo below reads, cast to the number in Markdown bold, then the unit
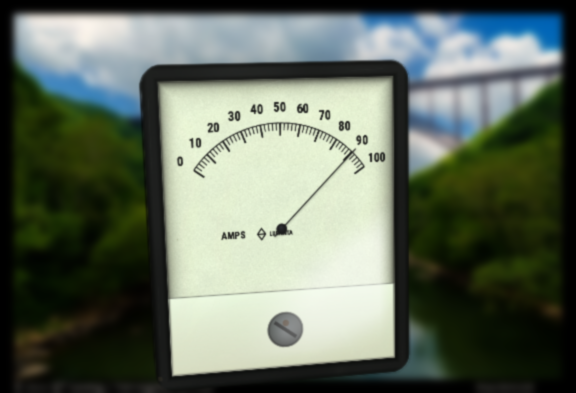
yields **90** A
